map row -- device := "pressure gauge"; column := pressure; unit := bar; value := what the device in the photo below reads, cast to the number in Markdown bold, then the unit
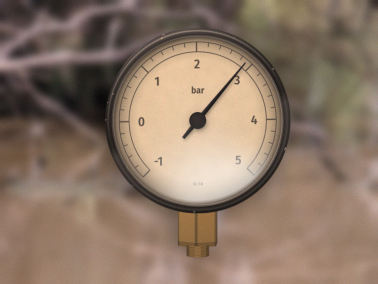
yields **2.9** bar
